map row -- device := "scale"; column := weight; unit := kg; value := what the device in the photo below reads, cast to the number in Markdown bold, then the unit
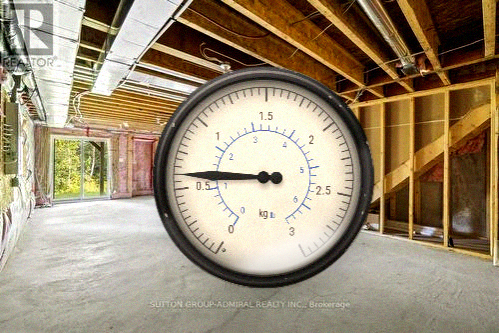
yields **0.6** kg
